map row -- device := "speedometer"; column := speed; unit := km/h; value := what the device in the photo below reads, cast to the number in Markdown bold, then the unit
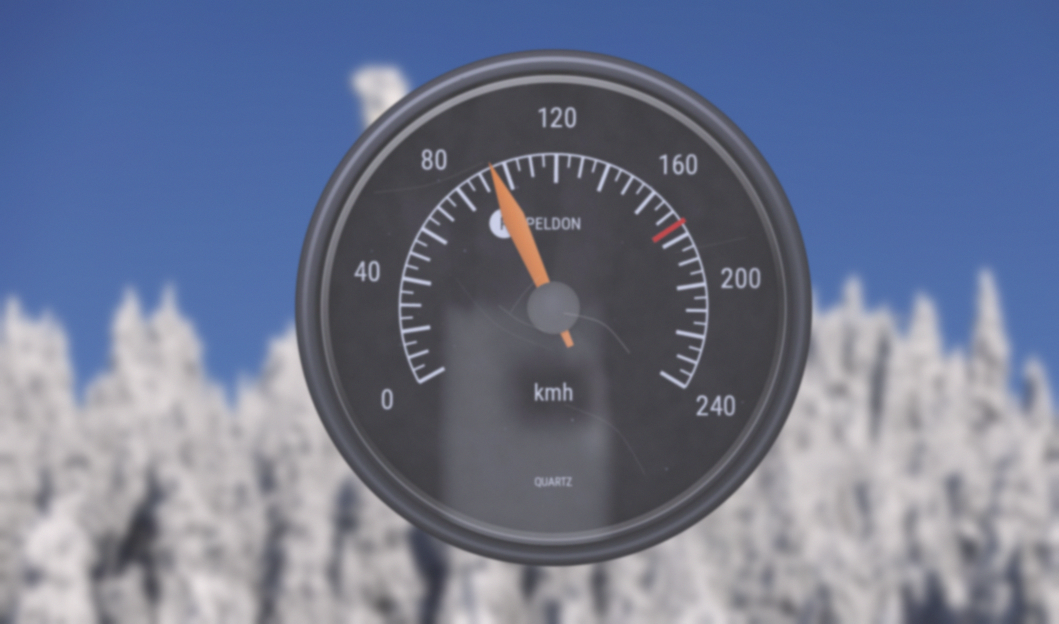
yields **95** km/h
